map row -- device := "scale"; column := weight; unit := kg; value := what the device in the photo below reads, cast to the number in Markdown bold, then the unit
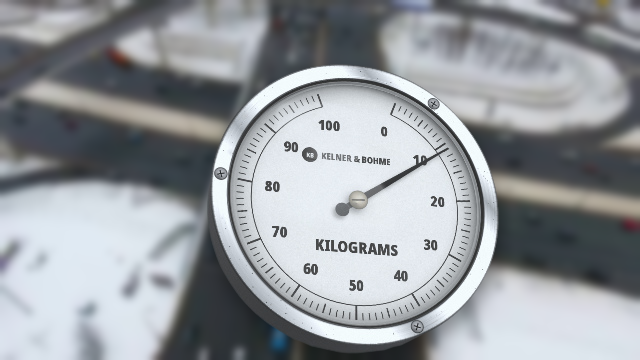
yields **11** kg
